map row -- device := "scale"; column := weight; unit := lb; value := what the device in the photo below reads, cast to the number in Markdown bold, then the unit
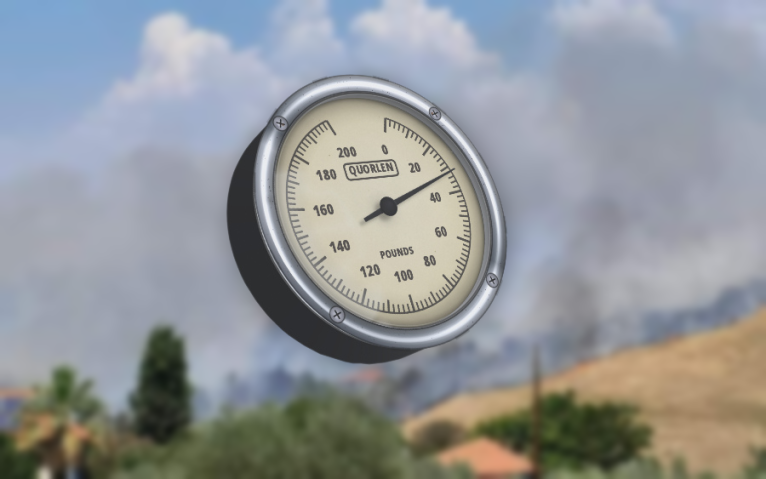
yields **32** lb
